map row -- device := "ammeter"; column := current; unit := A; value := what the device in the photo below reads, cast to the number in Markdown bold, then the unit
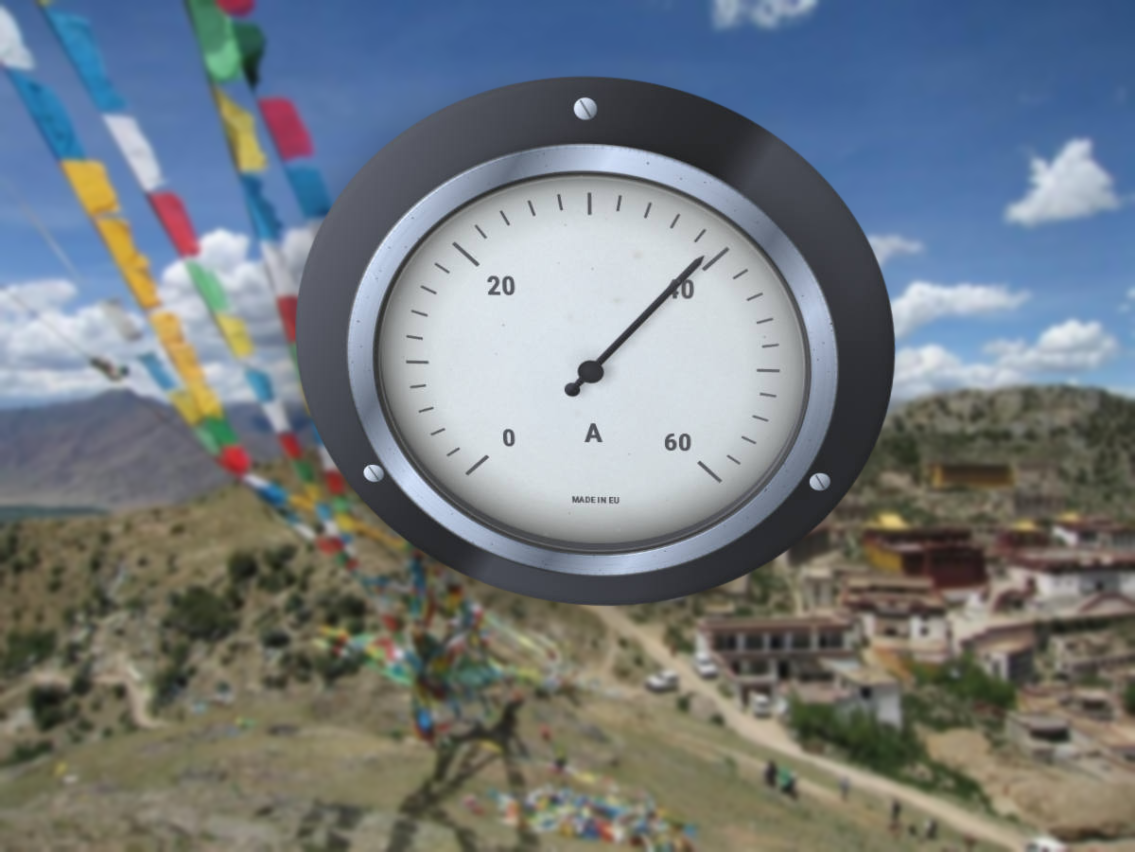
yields **39** A
